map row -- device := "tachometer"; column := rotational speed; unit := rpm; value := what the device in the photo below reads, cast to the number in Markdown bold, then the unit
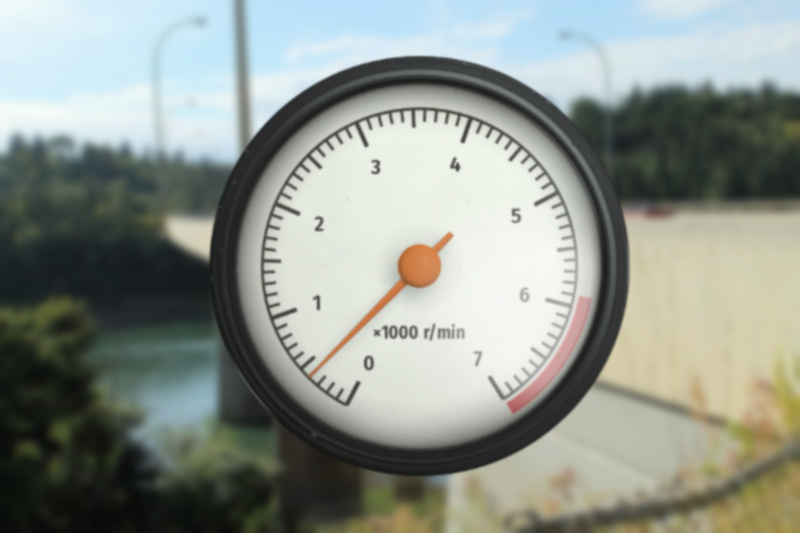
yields **400** rpm
